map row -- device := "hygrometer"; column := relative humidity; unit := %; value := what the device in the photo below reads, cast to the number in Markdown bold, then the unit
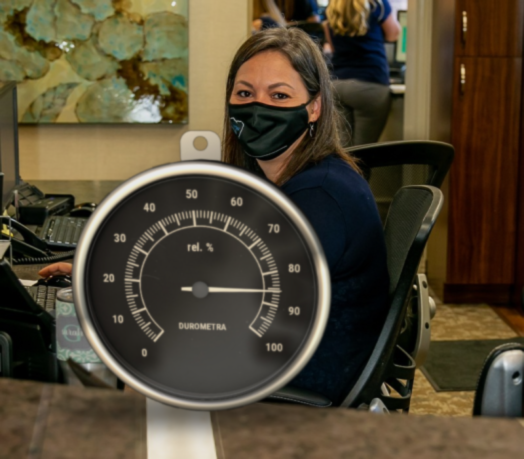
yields **85** %
